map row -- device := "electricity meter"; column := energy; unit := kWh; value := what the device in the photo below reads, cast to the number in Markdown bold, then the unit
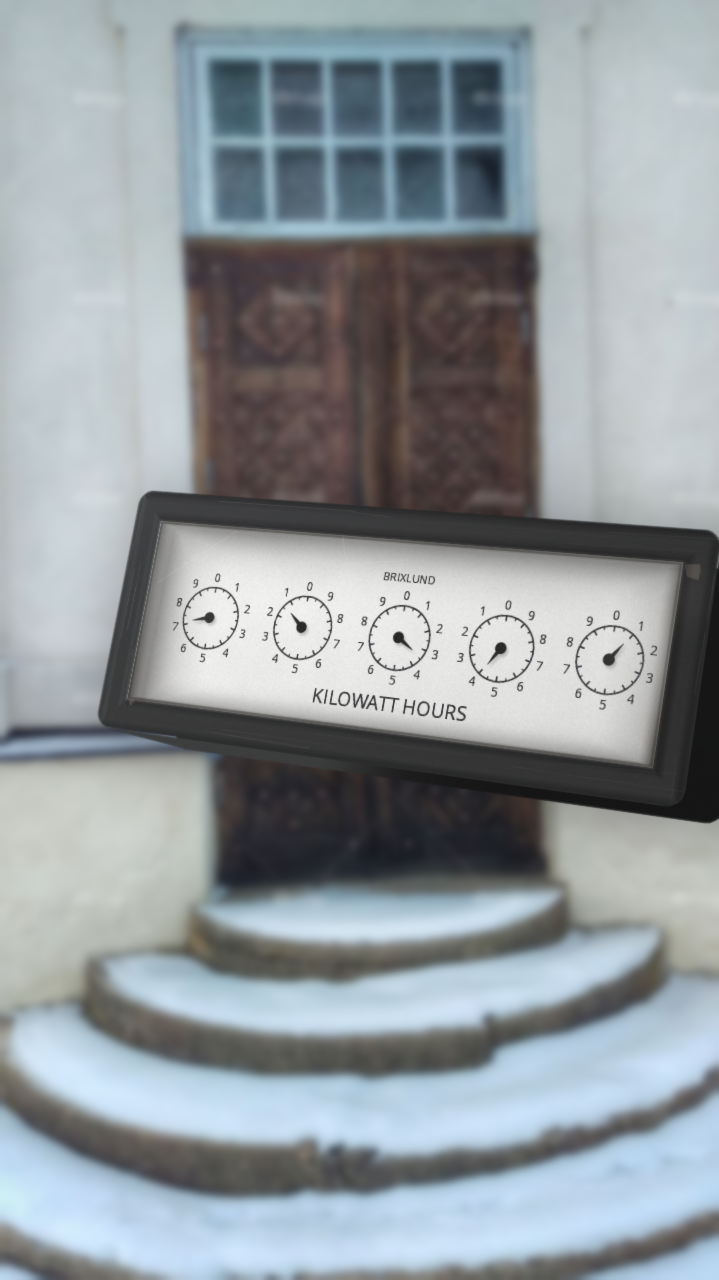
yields **71341** kWh
